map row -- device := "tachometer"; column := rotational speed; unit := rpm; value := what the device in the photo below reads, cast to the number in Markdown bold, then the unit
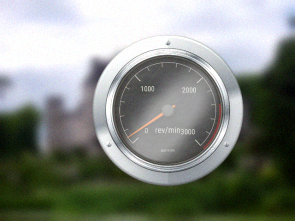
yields **100** rpm
